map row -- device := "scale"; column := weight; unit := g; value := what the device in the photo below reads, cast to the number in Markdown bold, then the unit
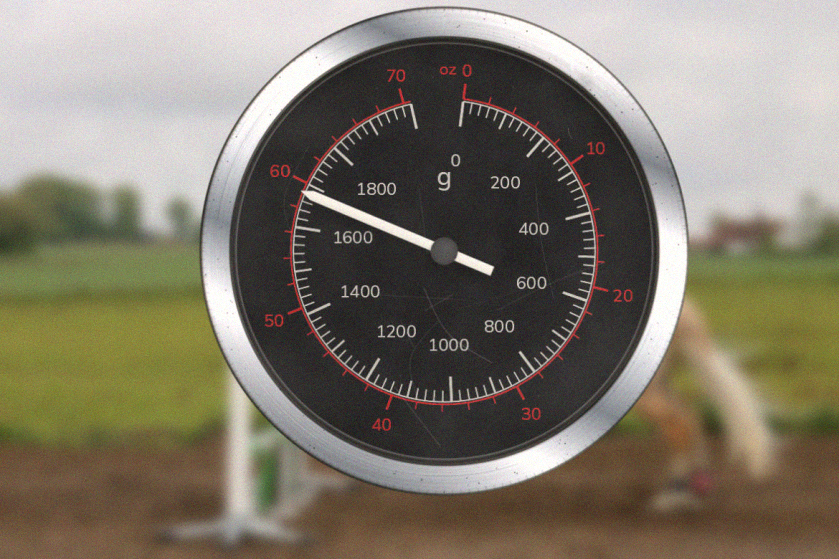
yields **1680** g
